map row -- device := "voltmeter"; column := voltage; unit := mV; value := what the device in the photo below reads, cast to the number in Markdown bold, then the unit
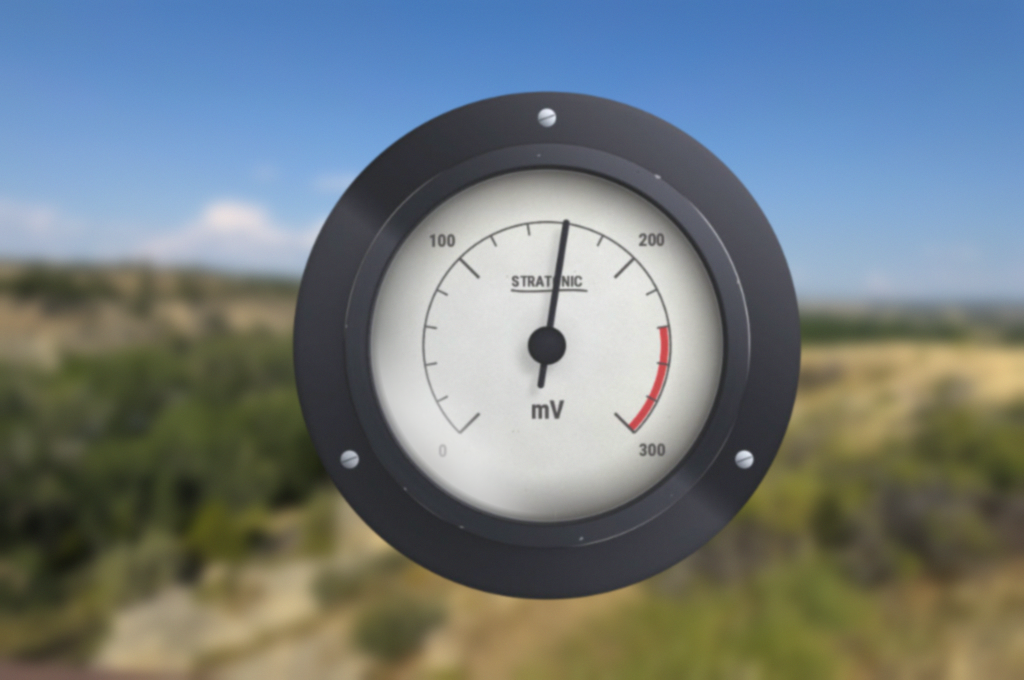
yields **160** mV
